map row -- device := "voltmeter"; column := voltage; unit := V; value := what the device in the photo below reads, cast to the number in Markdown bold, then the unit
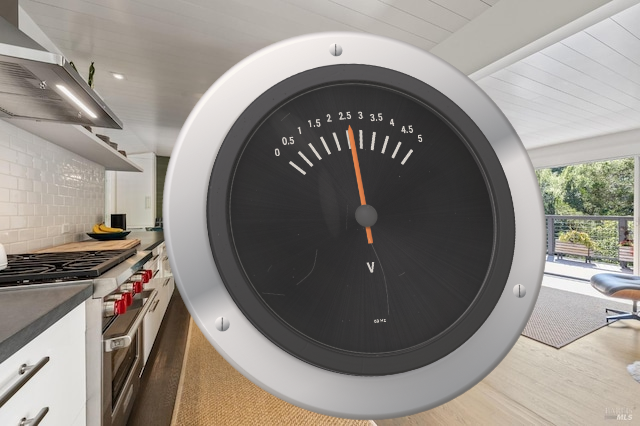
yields **2.5** V
